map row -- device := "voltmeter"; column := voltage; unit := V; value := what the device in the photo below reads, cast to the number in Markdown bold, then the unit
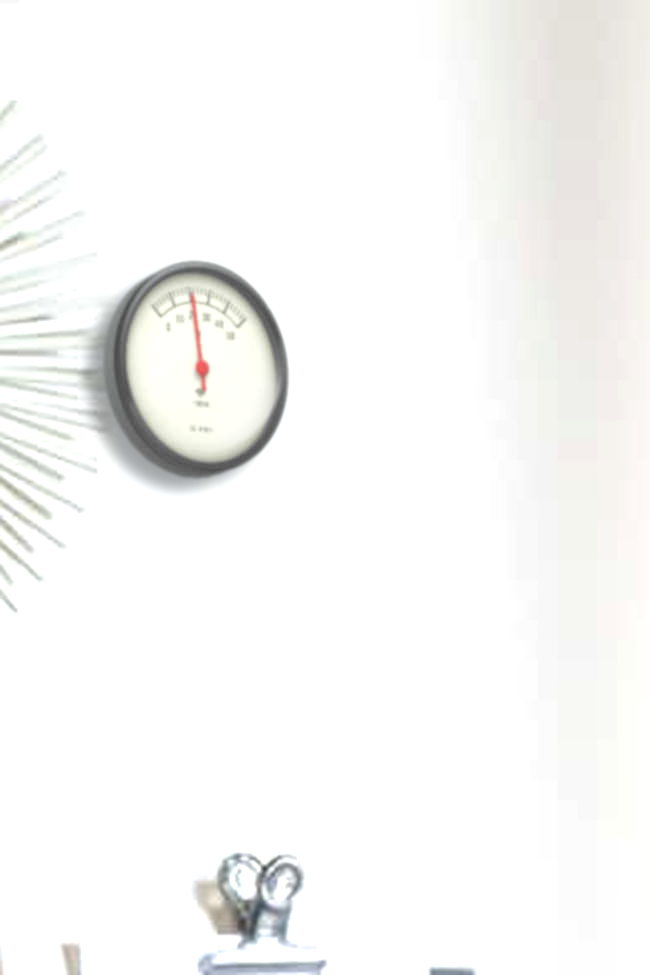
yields **20** V
